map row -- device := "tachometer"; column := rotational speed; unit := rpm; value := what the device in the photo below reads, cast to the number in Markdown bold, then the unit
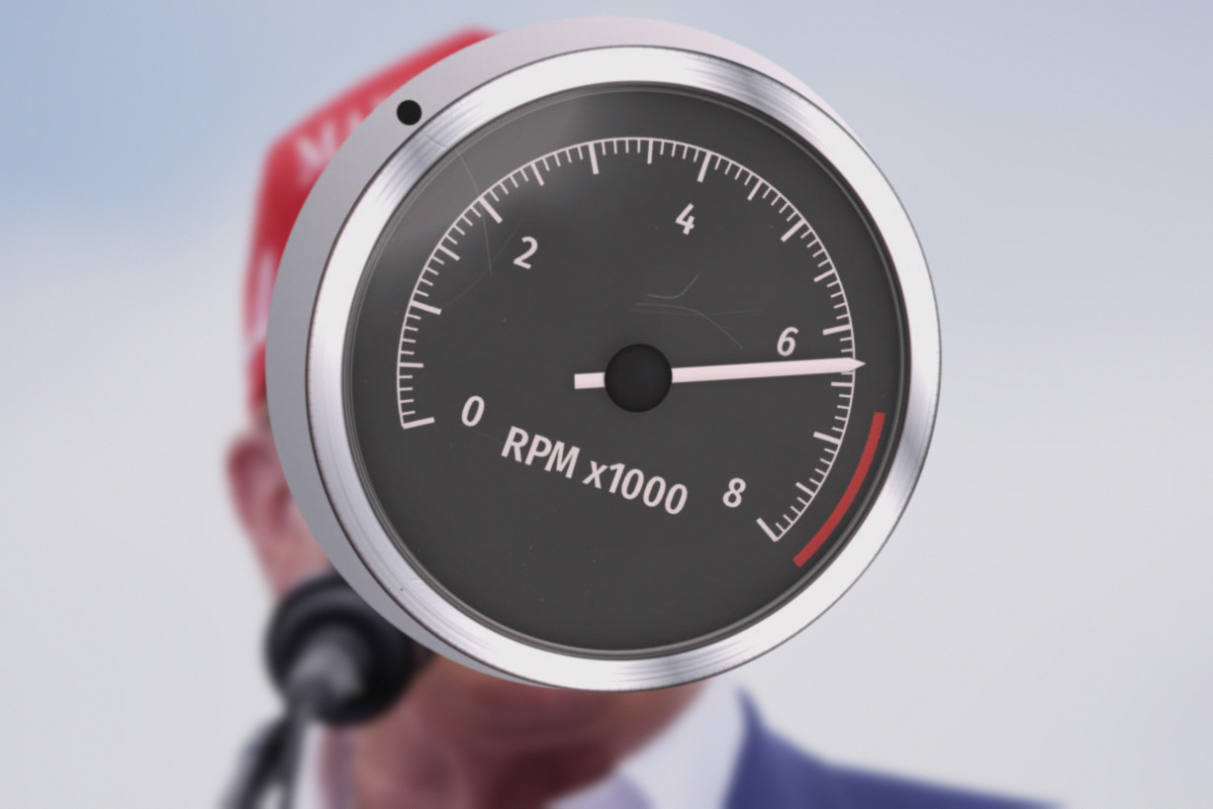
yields **6300** rpm
